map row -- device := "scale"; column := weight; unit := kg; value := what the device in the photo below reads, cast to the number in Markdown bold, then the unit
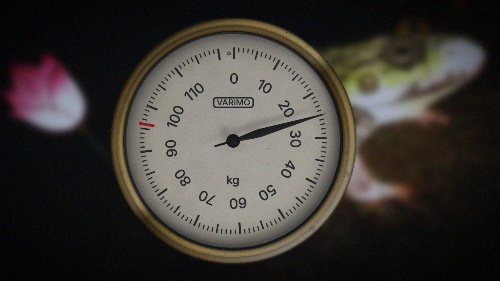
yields **25** kg
